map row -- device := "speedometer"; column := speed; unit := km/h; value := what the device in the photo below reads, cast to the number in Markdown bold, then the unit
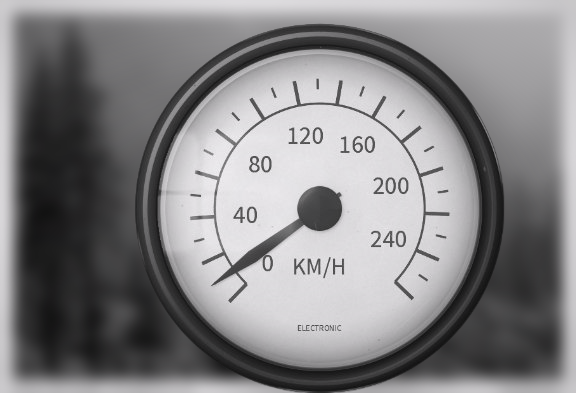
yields **10** km/h
